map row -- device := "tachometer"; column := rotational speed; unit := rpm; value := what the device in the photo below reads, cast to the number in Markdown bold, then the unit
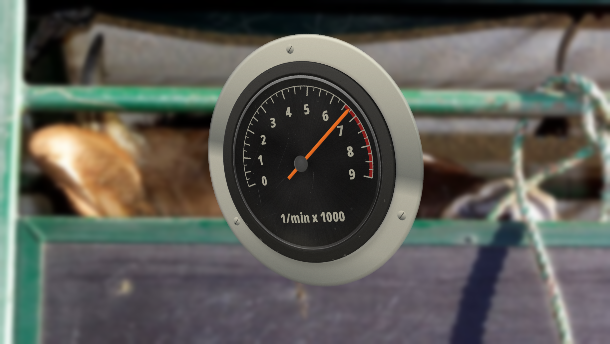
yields **6750** rpm
